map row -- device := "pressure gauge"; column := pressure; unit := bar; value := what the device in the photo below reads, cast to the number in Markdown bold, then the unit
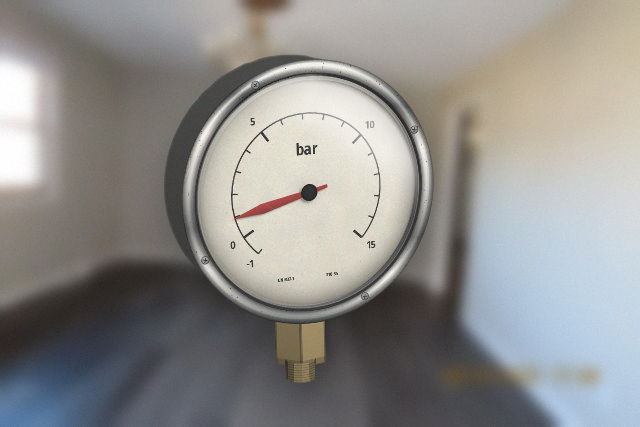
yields **1** bar
